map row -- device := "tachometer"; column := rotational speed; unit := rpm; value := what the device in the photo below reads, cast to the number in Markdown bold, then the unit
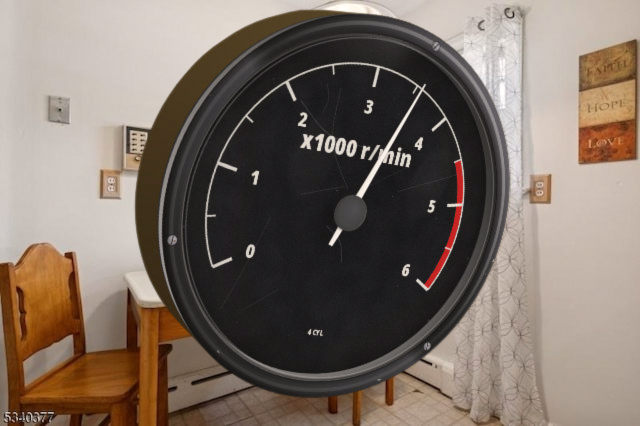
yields **3500** rpm
